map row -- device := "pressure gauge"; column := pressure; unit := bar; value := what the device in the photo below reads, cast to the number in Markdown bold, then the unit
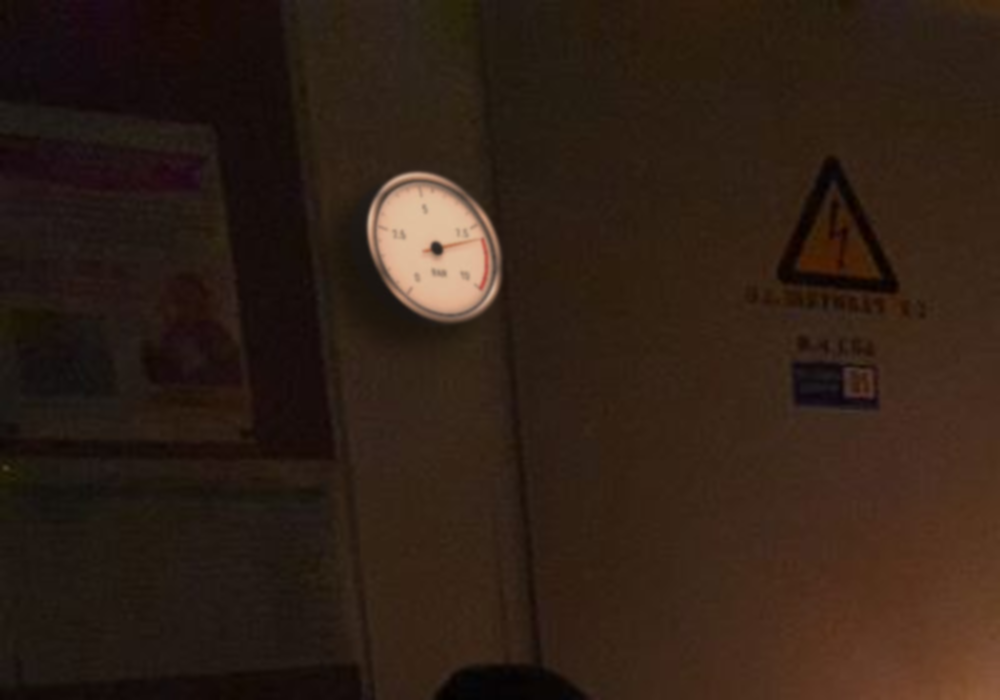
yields **8** bar
